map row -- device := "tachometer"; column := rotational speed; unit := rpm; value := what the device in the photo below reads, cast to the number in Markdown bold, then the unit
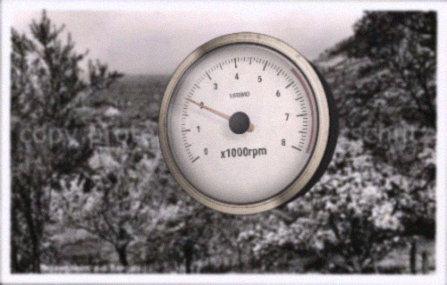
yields **2000** rpm
